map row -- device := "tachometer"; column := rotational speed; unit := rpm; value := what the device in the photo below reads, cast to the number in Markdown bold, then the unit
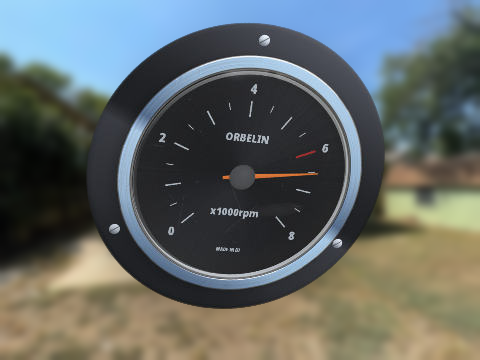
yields **6500** rpm
